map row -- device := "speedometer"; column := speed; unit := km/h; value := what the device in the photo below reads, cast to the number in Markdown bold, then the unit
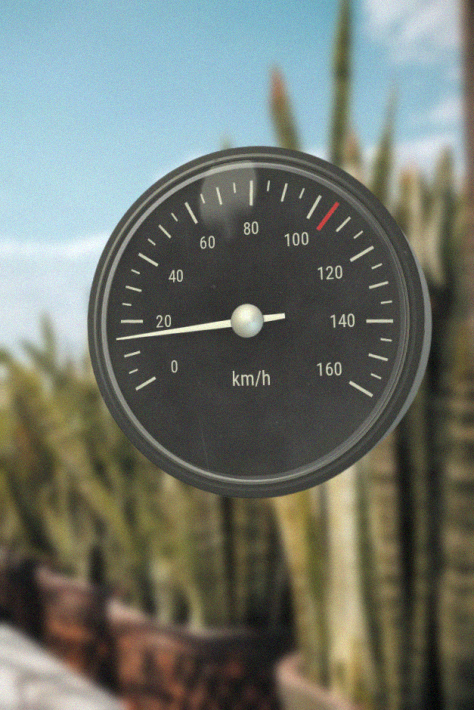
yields **15** km/h
